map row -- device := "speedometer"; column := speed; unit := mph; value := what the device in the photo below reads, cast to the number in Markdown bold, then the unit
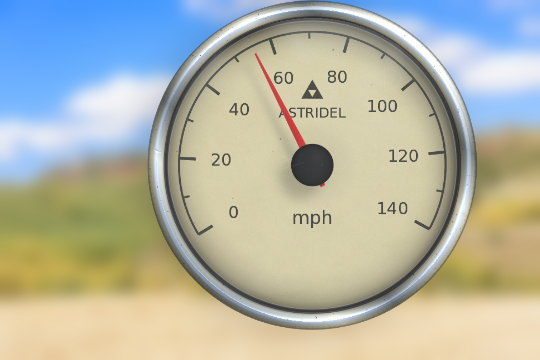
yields **55** mph
